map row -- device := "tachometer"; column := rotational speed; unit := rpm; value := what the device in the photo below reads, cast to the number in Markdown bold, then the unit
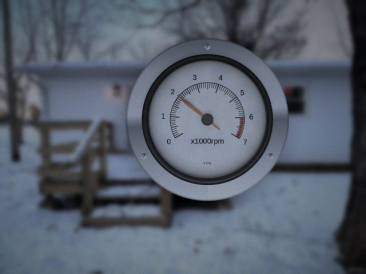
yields **2000** rpm
